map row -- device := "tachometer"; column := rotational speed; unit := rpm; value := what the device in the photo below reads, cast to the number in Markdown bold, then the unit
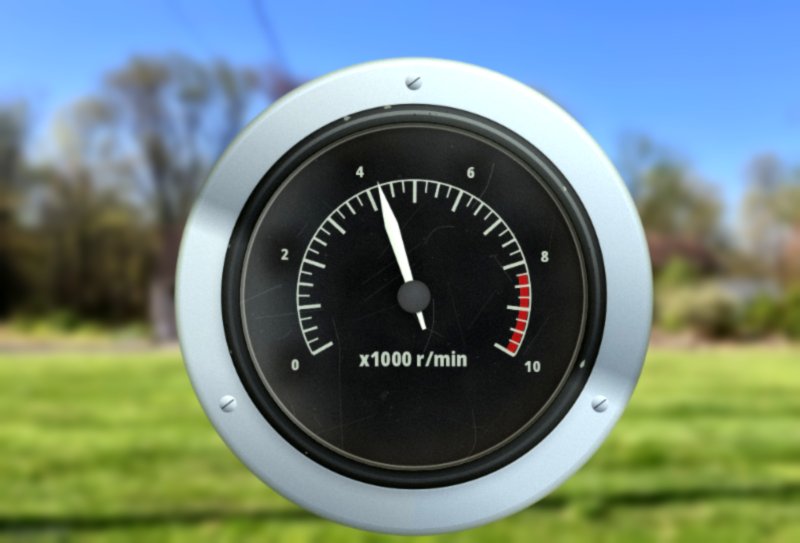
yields **4250** rpm
